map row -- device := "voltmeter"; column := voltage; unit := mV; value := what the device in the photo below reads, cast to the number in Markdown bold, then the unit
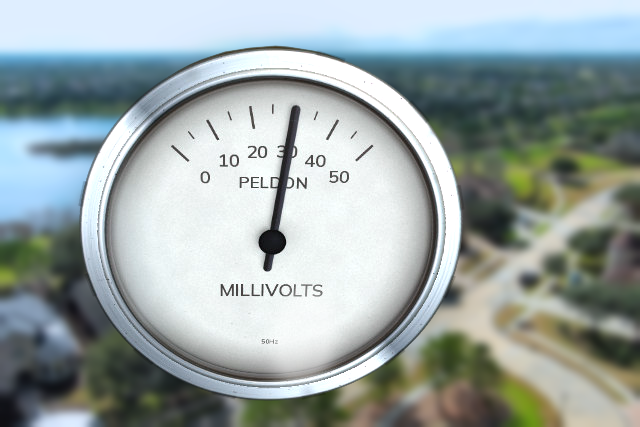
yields **30** mV
